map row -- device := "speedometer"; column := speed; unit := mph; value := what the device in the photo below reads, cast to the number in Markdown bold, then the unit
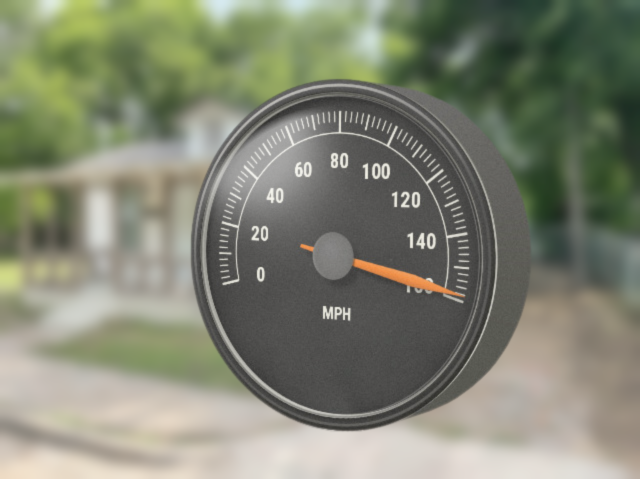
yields **158** mph
